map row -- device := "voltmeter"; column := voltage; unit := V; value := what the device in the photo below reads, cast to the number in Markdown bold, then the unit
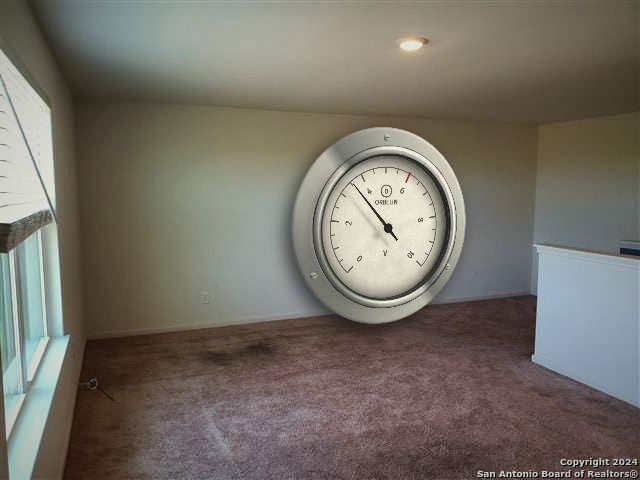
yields **3.5** V
